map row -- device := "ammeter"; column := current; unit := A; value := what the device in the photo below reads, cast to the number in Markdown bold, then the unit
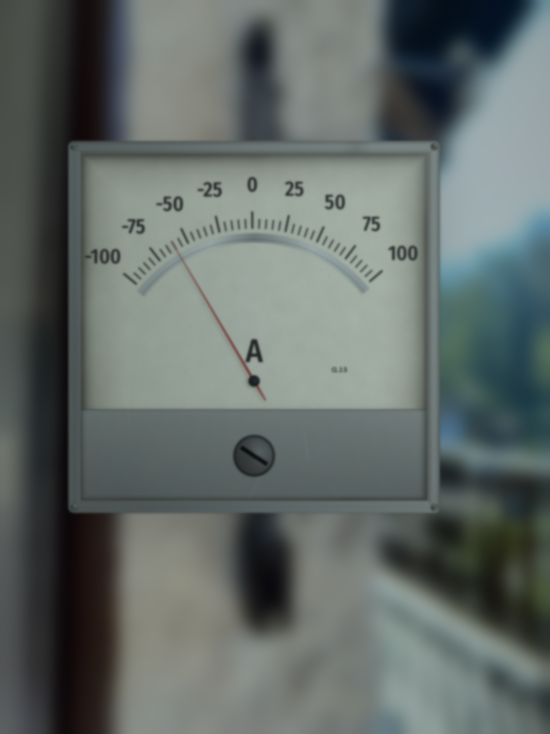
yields **-60** A
